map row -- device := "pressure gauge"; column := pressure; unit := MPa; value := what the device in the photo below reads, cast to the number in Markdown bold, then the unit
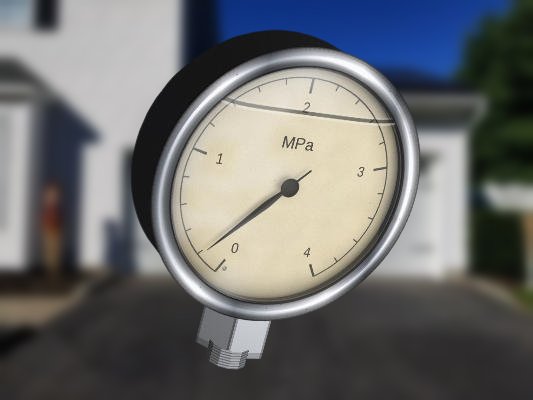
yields **0.2** MPa
